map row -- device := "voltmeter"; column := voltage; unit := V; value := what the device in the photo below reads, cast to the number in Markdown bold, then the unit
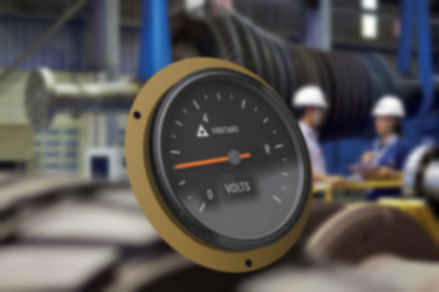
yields **1.5** V
